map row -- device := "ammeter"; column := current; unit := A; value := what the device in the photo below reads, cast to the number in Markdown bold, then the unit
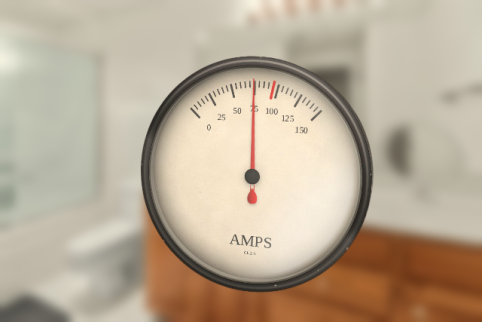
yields **75** A
